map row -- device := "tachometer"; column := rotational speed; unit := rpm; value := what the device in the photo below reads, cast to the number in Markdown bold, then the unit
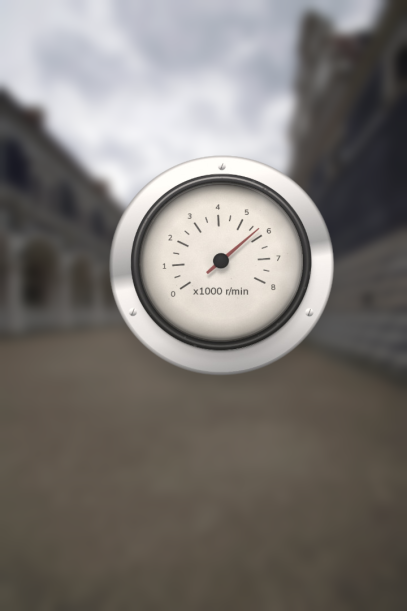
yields **5750** rpm
